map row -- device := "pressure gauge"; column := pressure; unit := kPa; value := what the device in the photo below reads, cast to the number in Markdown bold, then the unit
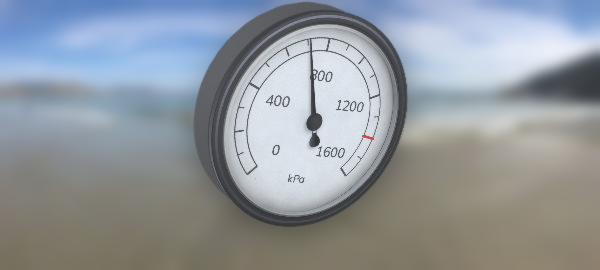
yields **700** kPa
